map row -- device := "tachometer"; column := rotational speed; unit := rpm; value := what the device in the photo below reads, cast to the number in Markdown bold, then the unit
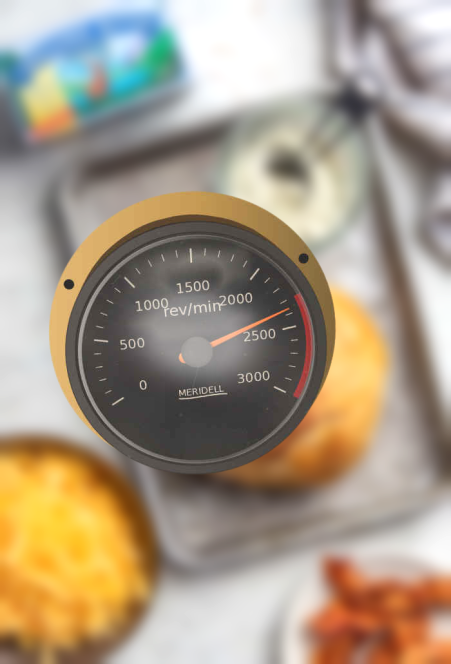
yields **2350** rpm
